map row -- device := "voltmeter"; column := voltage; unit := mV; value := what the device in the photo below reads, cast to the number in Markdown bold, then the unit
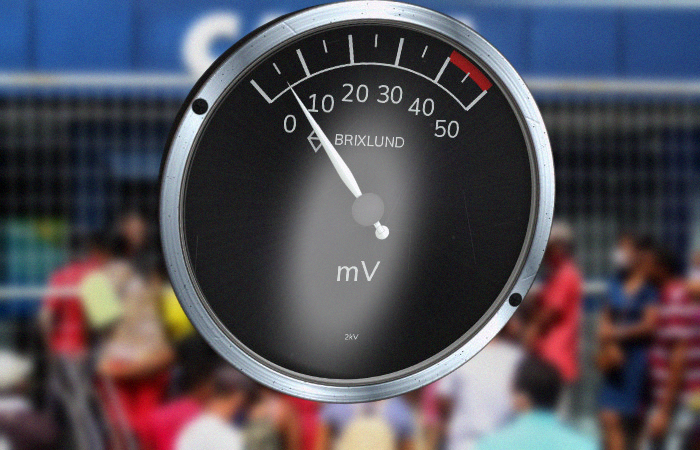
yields **5** mV
